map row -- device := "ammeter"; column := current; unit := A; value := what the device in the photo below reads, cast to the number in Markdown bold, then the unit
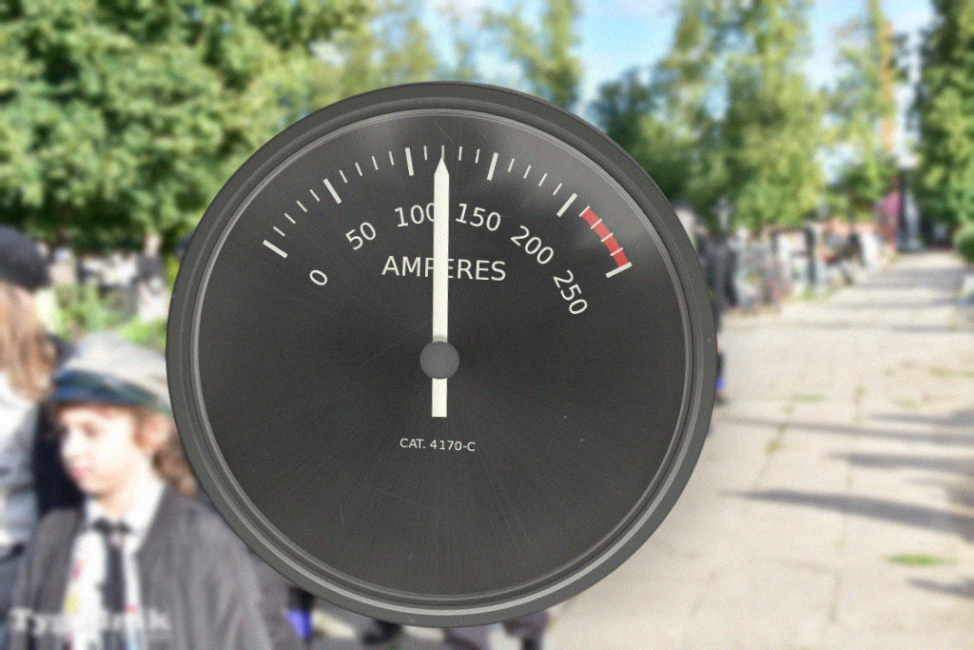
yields **120** A
